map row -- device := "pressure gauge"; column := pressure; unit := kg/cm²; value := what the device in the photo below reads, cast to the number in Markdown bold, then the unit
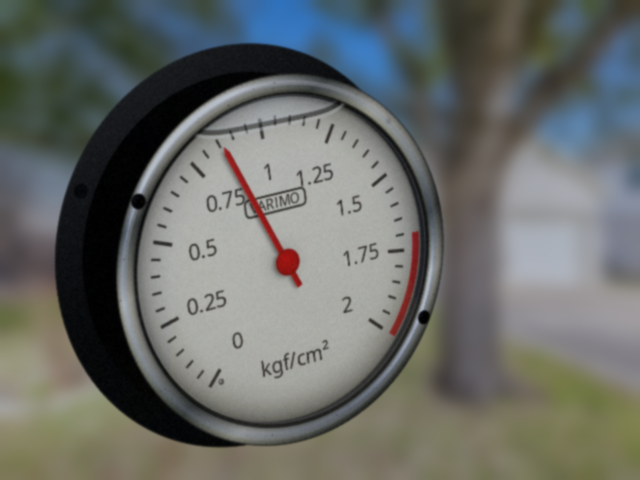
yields **0.85** kg/cm²
